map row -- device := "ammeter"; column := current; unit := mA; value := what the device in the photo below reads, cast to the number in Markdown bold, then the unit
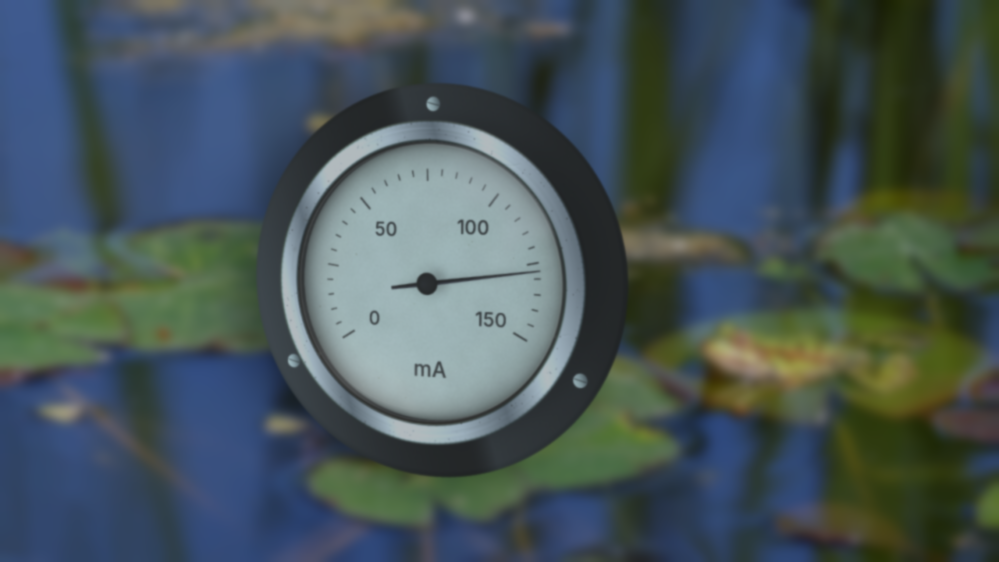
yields **127.5** mA
